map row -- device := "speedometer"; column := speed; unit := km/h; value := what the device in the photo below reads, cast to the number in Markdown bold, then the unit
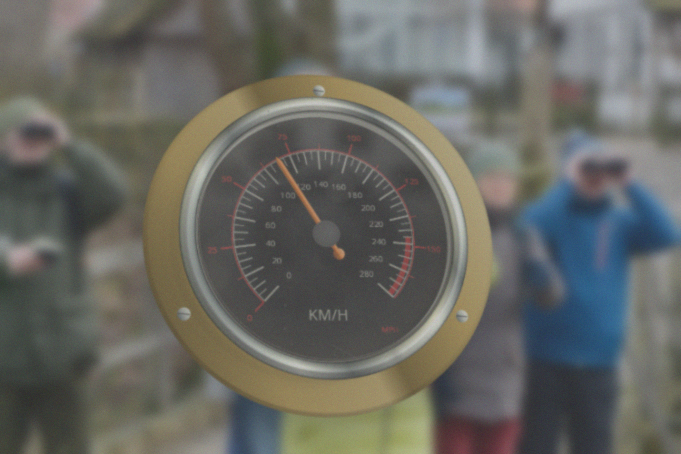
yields **110** km/h
